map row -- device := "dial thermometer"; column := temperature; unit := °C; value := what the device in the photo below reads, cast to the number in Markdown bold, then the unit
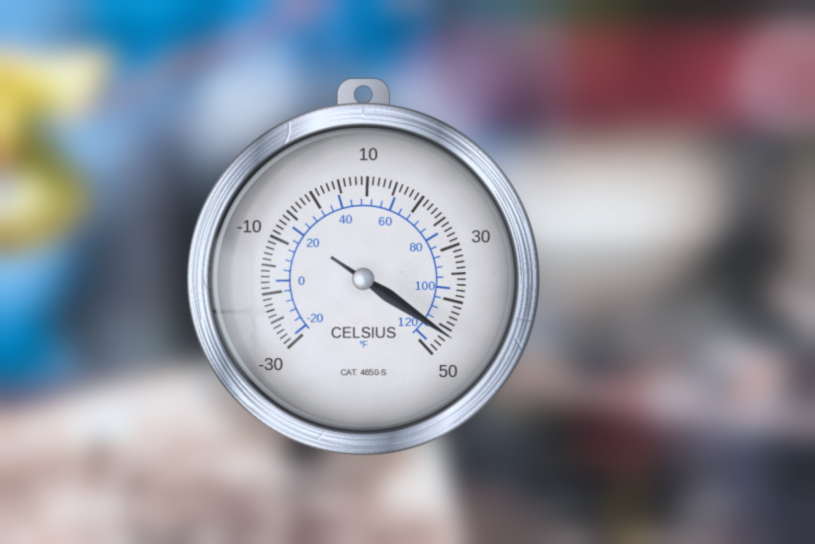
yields **46** °C
